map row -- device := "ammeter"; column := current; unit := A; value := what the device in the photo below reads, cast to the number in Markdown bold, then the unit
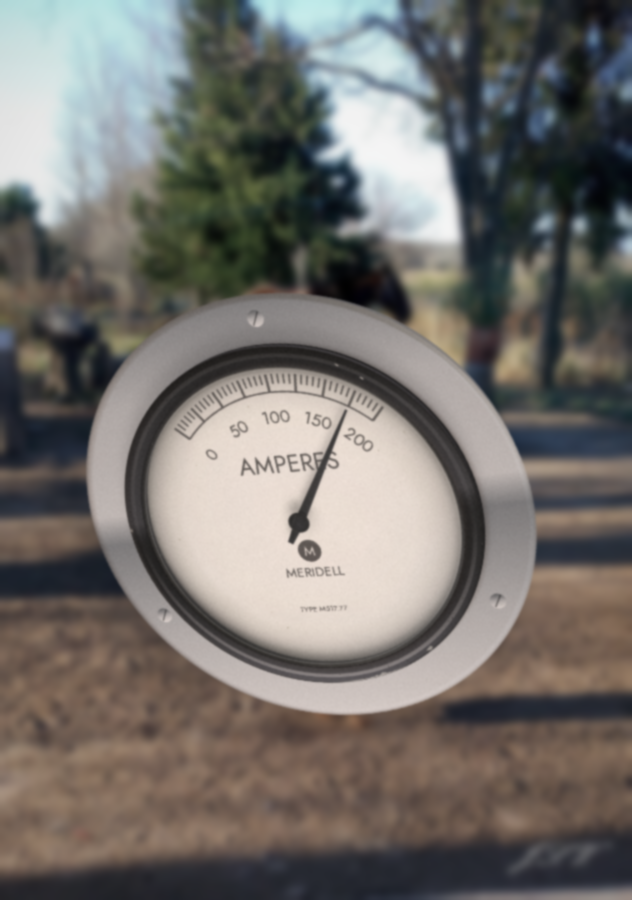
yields **175** A
